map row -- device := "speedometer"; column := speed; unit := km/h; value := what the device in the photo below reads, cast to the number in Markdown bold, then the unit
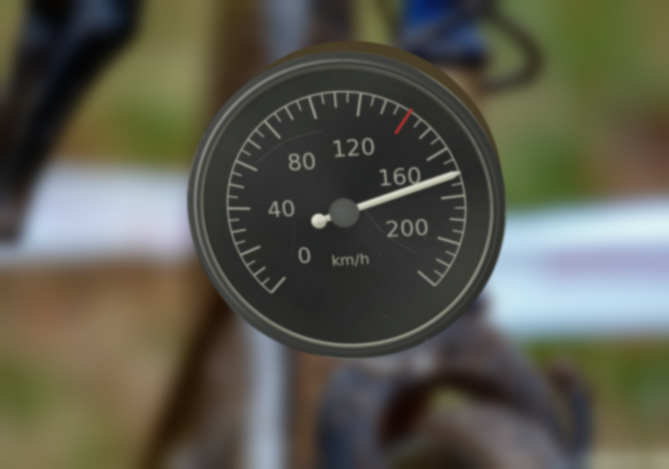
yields **170** km/h
